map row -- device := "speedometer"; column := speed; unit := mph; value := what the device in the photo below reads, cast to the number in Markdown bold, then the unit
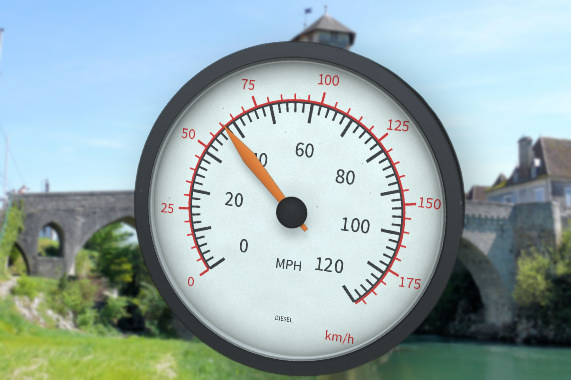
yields **38** mph
